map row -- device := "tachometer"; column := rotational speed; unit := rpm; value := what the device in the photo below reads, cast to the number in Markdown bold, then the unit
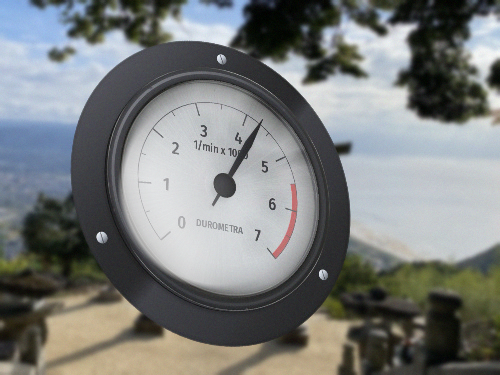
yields **4250** rpm
